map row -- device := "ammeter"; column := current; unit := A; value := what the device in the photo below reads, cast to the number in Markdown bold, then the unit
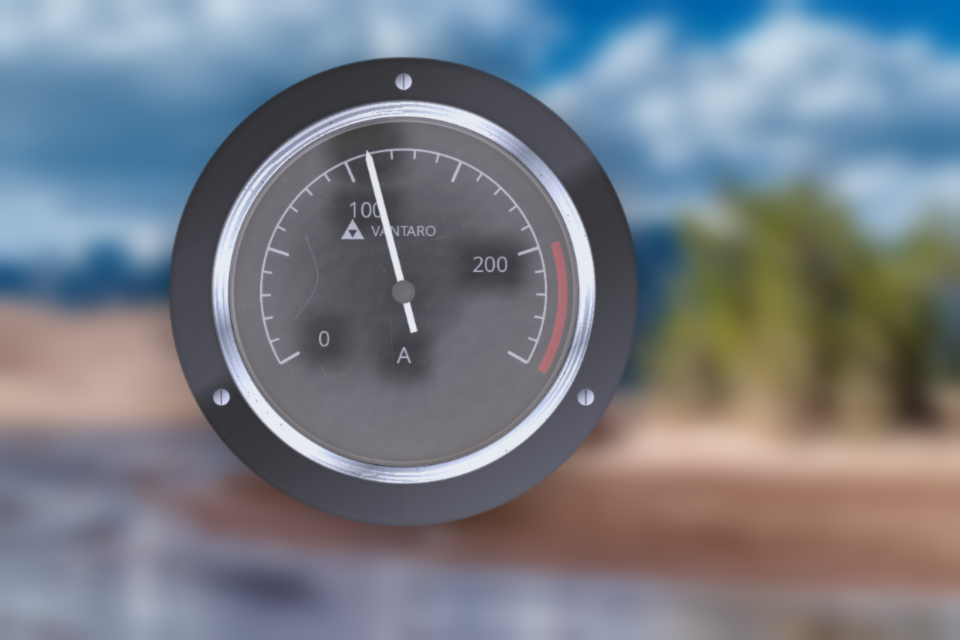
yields **110** A
